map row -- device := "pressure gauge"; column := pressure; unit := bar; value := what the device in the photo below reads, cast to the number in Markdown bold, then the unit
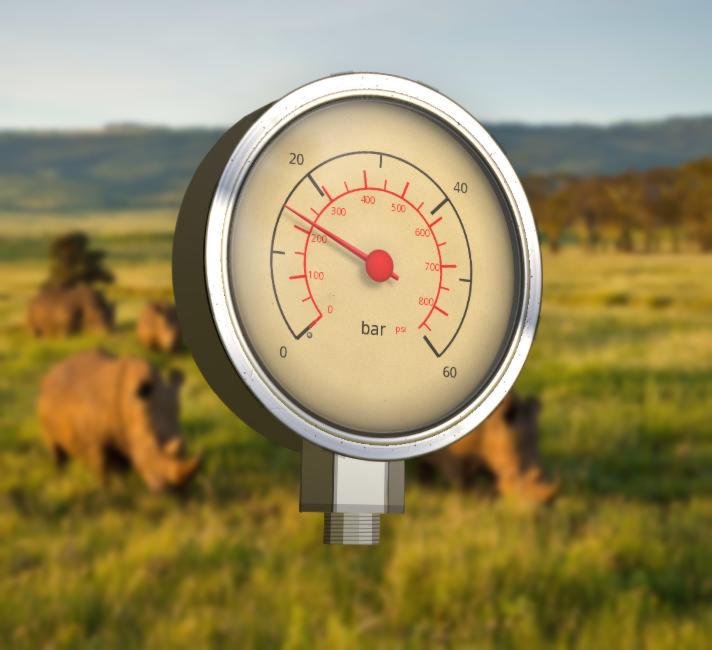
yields **15** bar
